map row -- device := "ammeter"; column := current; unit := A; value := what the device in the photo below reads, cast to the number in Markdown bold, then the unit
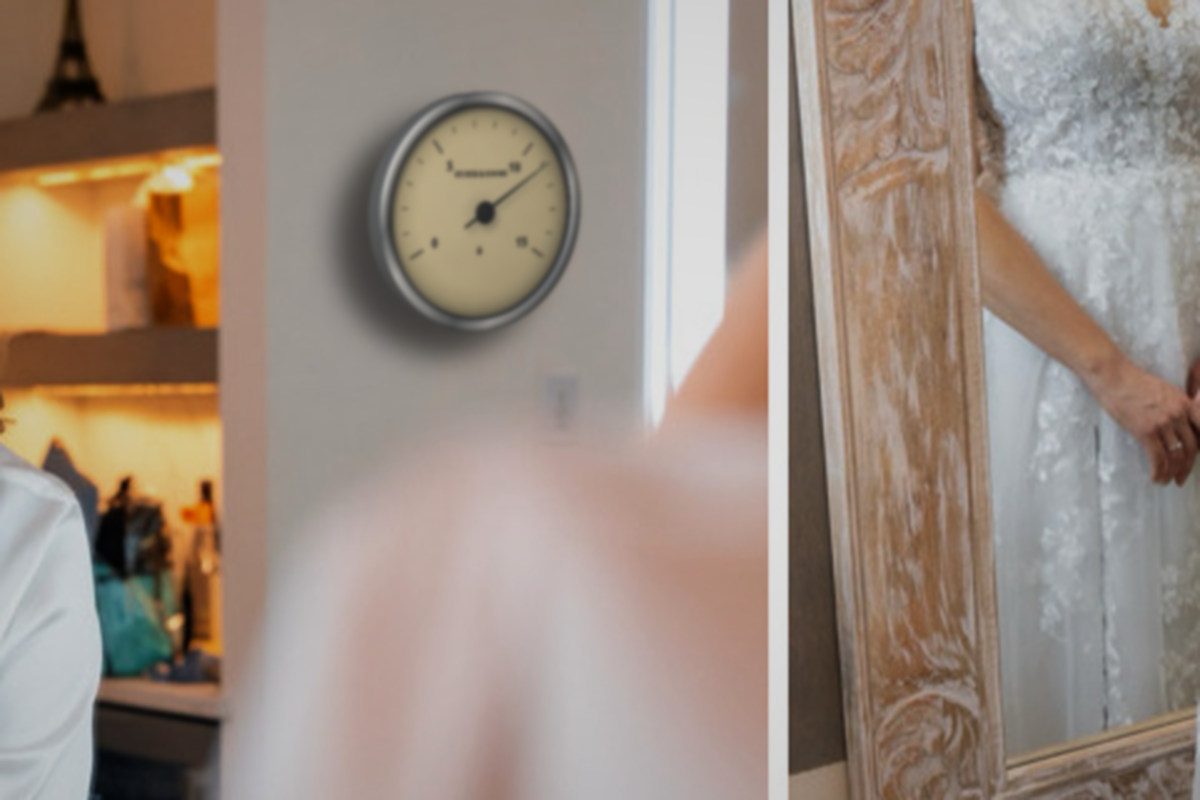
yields **11** A
